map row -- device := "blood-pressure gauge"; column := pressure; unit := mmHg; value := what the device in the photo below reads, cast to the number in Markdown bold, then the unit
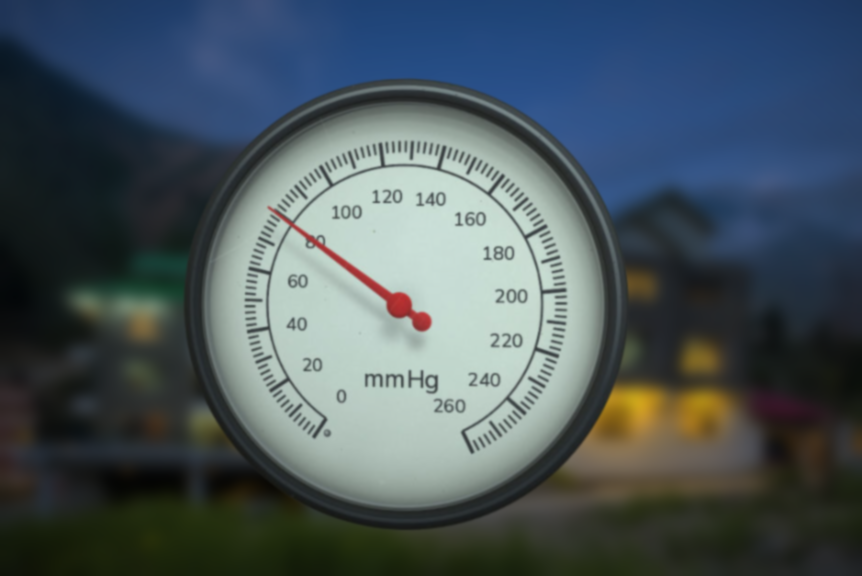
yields **80** mmHg
